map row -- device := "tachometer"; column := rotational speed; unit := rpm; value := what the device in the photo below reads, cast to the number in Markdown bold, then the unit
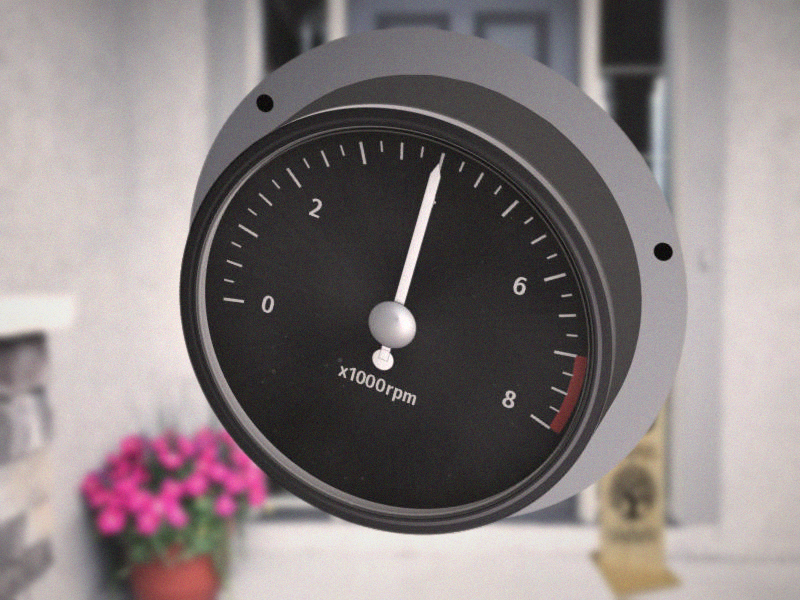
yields **4000** rpm
